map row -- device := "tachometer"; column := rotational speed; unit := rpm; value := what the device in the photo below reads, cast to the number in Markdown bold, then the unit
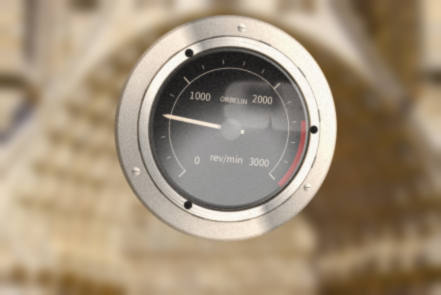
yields **600** rpm
